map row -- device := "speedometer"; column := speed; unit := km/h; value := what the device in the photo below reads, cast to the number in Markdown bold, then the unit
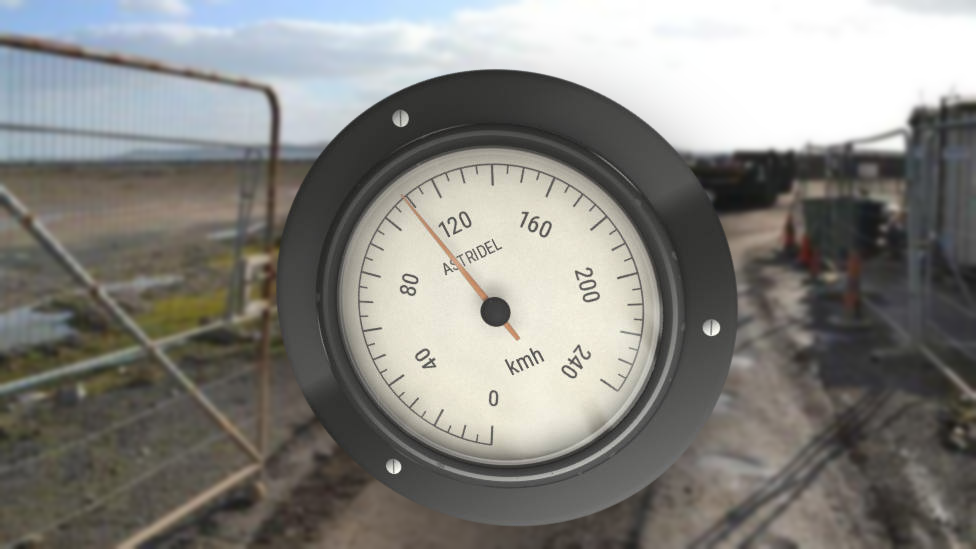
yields **110** km/h
